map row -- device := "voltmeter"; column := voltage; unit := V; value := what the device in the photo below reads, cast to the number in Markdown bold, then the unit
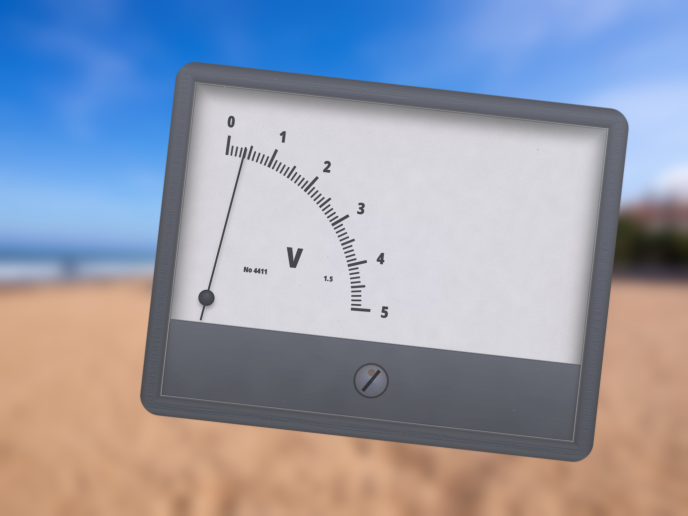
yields **0.4** V
